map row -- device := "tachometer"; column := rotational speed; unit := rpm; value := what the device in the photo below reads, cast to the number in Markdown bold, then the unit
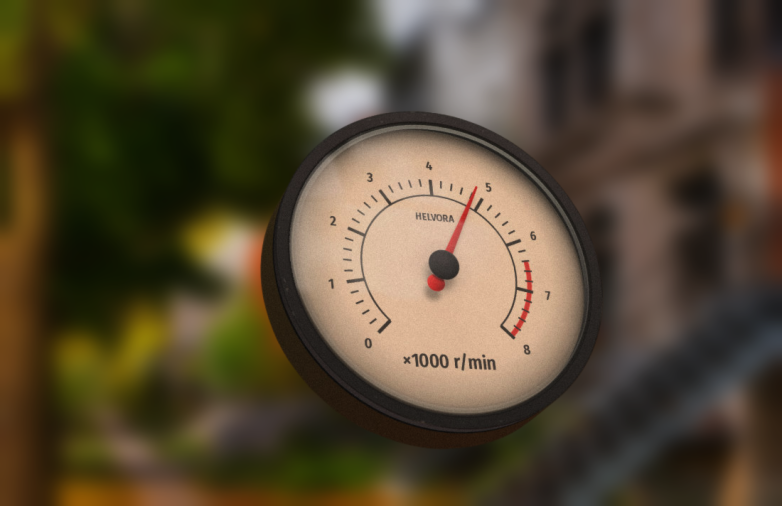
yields **4800** rpm
